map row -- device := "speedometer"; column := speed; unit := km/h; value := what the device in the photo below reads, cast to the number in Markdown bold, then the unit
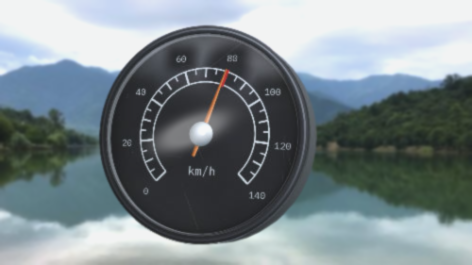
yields **80** km/h
